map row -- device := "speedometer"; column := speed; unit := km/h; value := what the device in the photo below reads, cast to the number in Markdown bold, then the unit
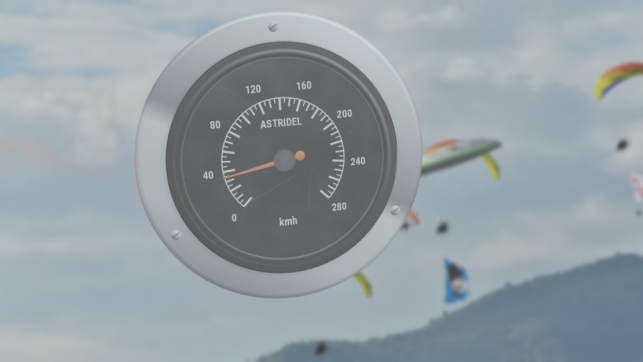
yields **35** km/h
